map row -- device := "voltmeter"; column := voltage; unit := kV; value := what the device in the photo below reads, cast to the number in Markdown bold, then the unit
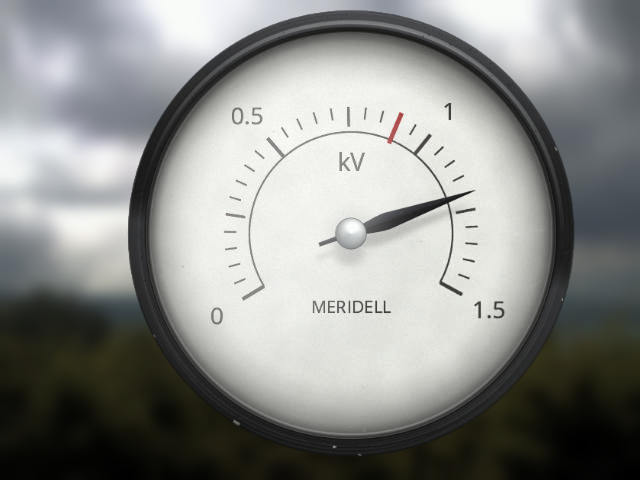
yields **1.2** kV
